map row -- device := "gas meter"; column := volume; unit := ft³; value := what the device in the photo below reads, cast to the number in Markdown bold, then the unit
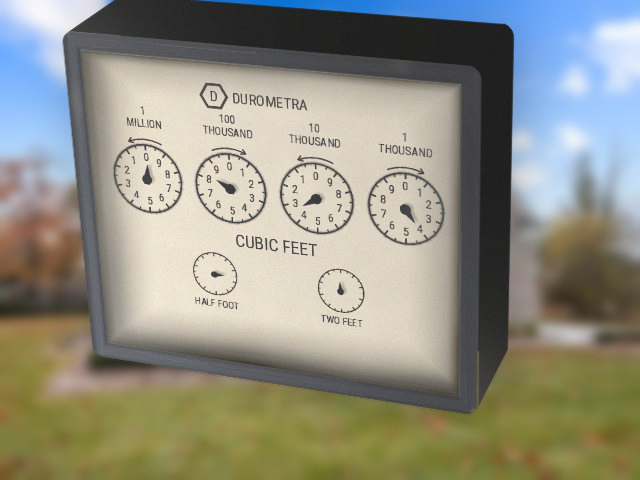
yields **983400** ft³
